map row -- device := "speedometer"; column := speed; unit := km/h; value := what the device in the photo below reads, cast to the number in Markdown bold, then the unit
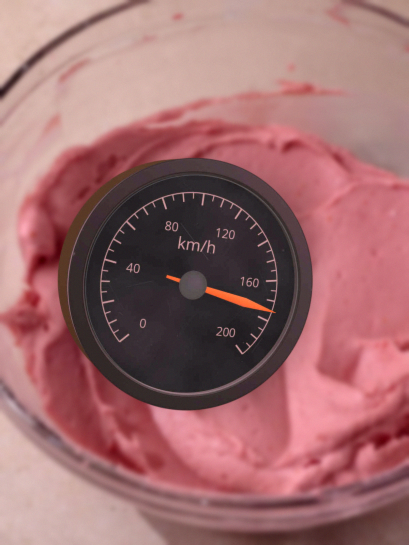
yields **175** km/h
